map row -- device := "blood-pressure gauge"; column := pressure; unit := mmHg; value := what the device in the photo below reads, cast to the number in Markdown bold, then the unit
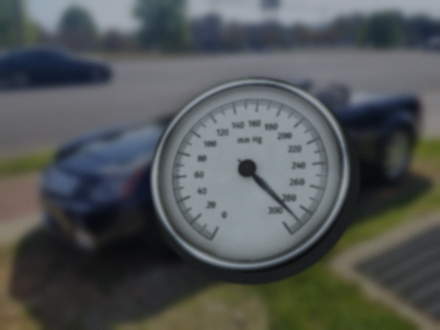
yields **290** mmHg
